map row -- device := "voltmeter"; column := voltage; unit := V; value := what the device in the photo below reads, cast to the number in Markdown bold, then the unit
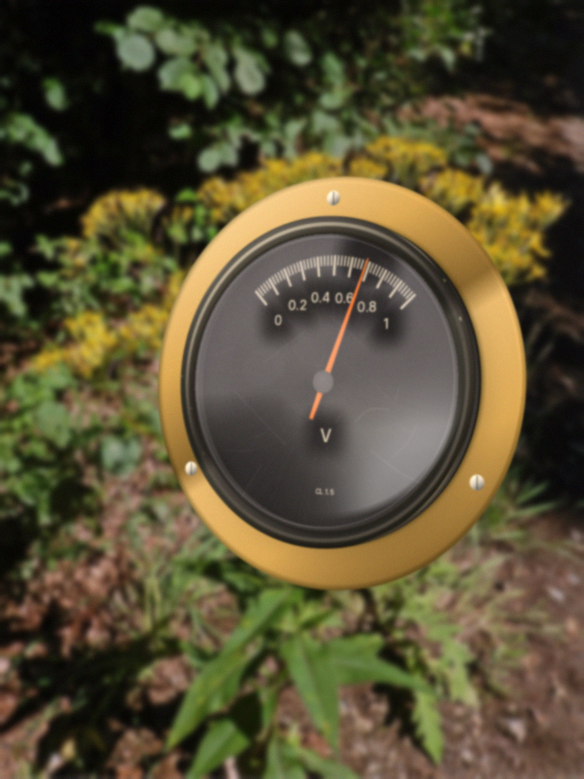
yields **0.7** V
